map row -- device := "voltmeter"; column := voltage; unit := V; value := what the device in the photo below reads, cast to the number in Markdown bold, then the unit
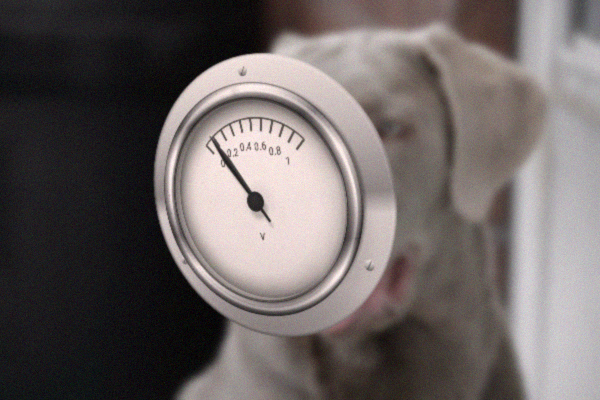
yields **0.1** V
